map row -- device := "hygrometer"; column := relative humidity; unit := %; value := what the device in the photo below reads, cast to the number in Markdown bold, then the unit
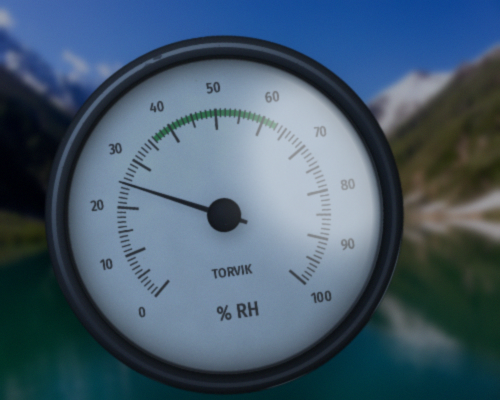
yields **25** %
